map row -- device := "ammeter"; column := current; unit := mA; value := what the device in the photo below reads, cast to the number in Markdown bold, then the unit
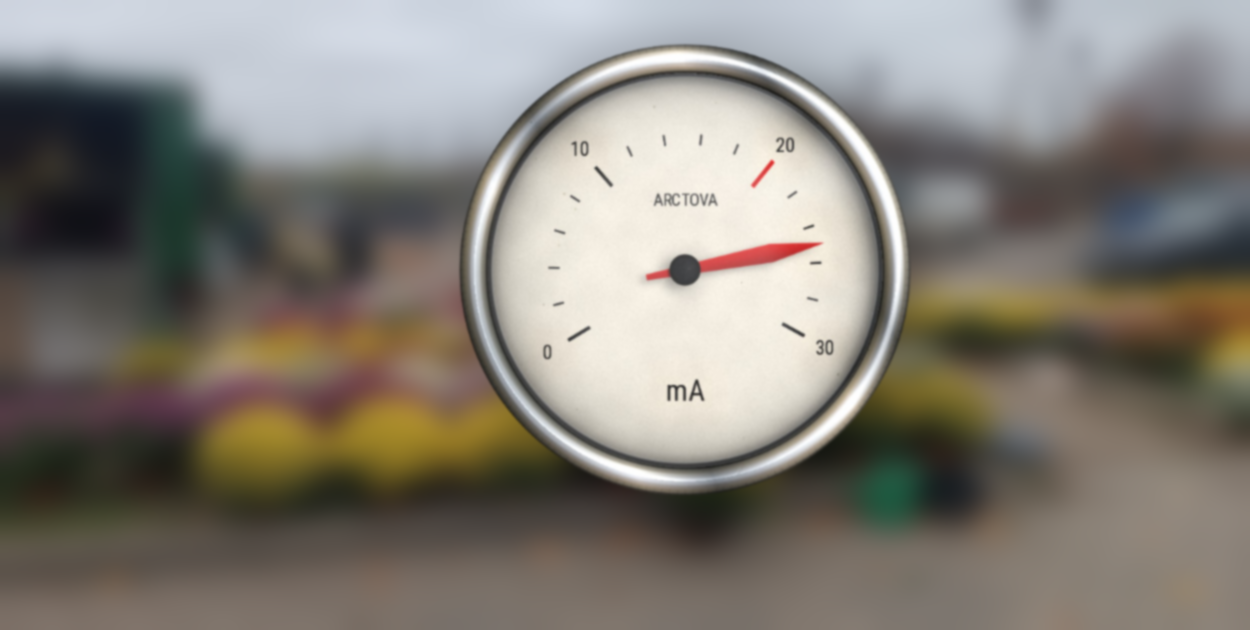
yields **25** mA
